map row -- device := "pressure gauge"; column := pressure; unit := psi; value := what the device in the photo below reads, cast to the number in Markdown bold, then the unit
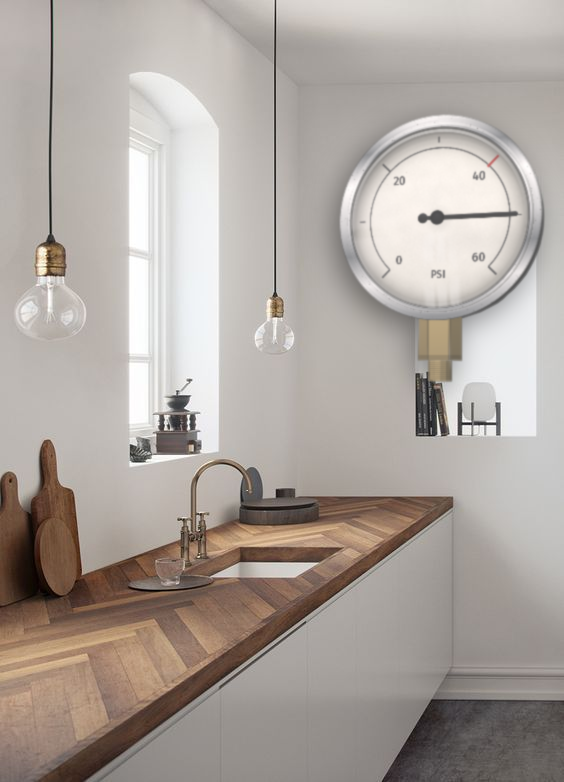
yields **50** psi
